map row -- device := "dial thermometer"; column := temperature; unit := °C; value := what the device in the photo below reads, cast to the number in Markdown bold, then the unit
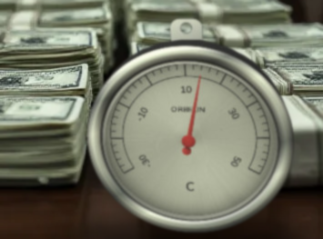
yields **14** °C
